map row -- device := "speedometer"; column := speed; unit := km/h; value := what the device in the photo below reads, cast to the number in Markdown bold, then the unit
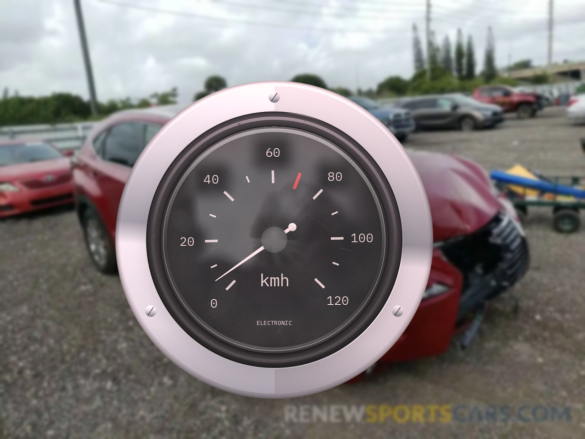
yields **5** km/h
